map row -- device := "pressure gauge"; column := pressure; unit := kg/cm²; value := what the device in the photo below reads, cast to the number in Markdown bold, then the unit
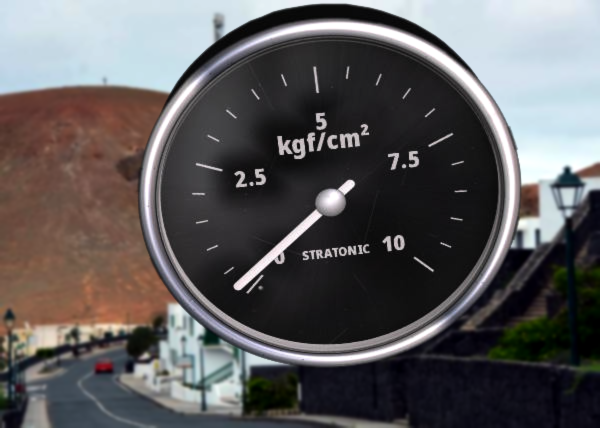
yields **0.25** kg/cm²
